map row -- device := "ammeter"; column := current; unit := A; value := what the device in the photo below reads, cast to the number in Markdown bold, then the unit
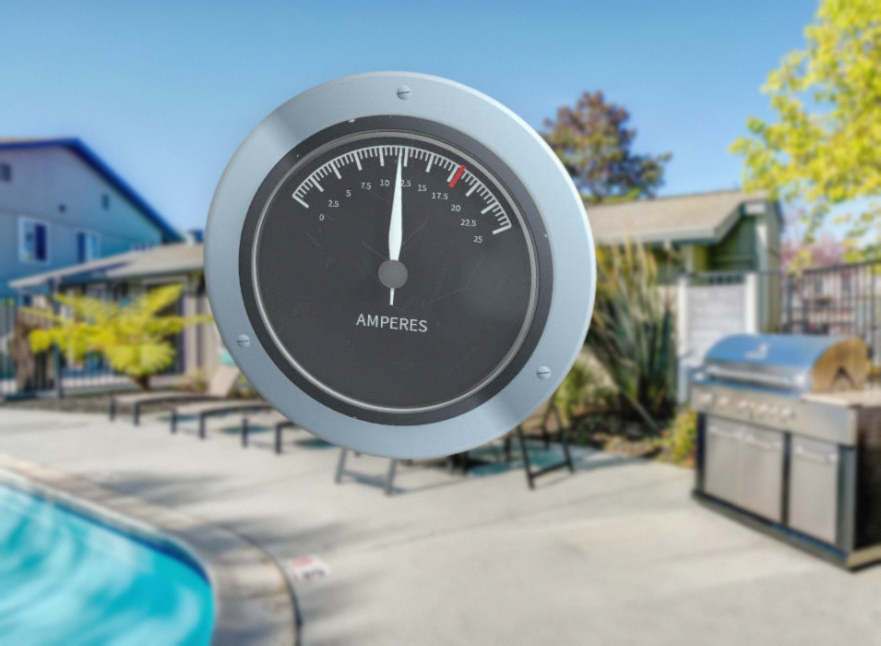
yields **12** A
